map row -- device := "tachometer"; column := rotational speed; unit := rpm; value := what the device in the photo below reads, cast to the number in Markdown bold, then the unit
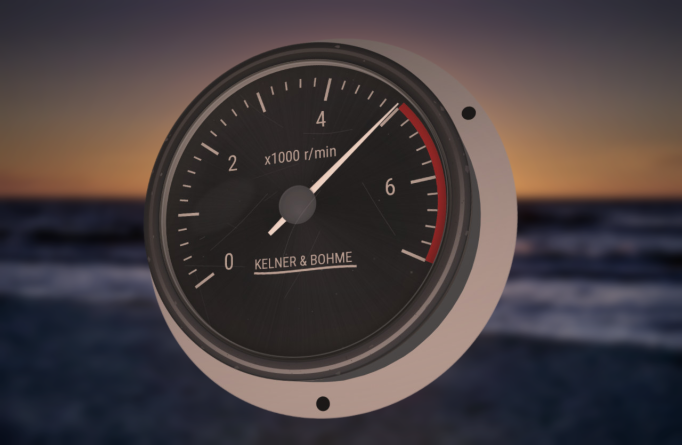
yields **5000** rpm
